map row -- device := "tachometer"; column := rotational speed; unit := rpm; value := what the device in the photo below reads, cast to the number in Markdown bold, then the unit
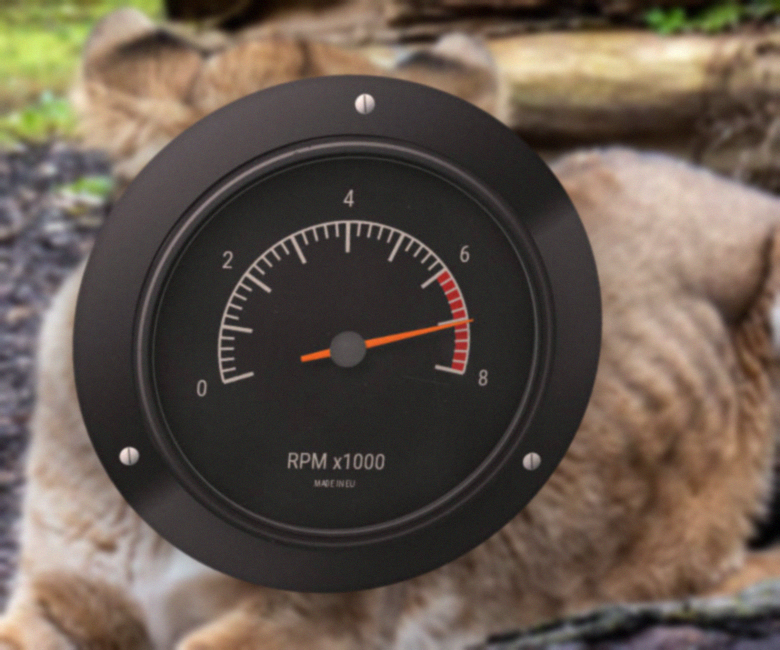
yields **7000** rpm
